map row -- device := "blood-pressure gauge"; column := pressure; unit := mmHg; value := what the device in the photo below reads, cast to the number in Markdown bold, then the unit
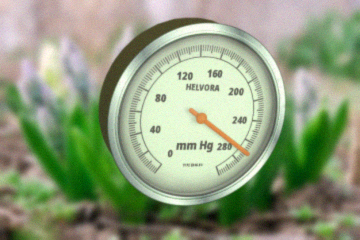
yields **270** mmHg
